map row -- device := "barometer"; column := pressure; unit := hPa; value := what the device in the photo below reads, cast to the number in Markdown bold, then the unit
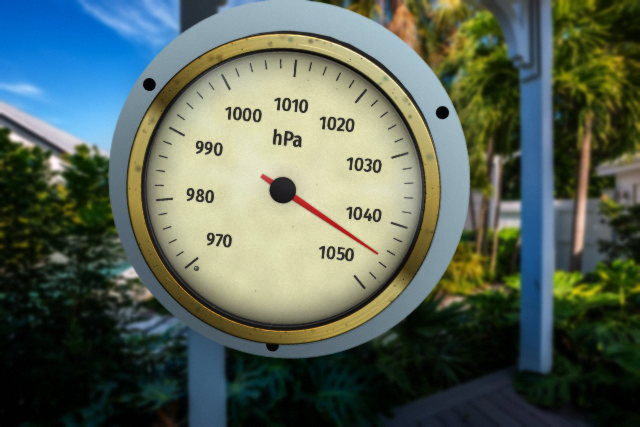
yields **1045** hPa
